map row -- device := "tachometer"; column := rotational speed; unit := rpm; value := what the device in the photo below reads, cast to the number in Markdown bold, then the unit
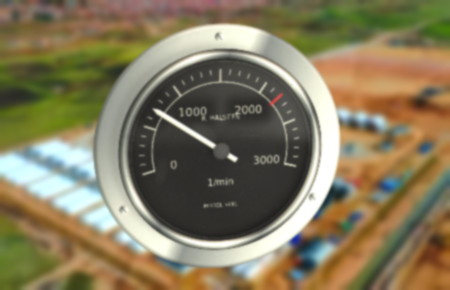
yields **700** rpm
